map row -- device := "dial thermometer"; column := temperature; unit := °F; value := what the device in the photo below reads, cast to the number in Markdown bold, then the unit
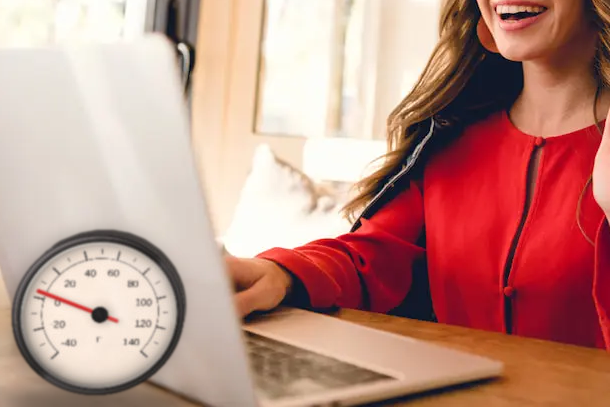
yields **5** °F
